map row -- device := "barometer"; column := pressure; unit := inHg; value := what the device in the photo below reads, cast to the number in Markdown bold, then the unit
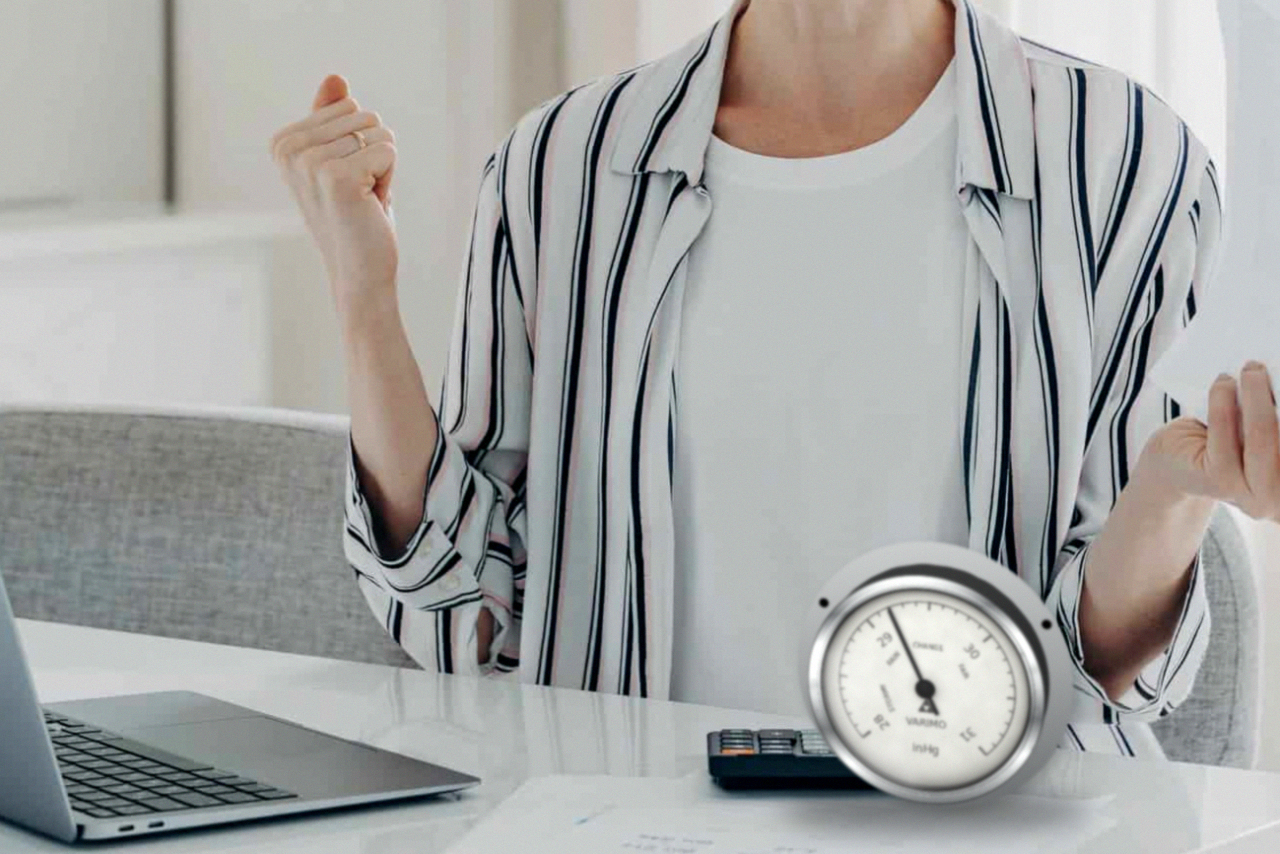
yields **29.2** inHg
